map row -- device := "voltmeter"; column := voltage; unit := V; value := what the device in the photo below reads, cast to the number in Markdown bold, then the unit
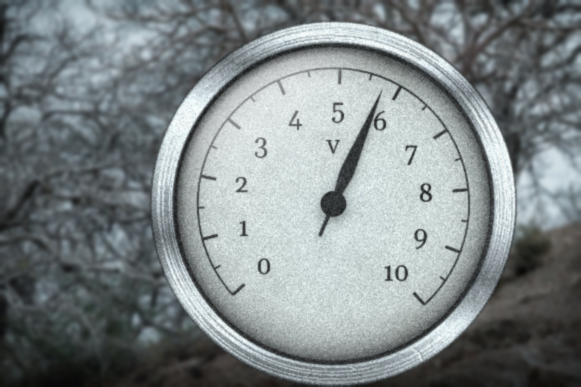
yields **5.75** V
